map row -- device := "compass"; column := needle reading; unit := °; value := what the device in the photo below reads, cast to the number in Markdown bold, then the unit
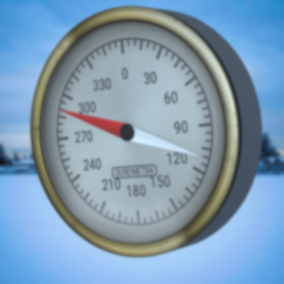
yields **290** °
